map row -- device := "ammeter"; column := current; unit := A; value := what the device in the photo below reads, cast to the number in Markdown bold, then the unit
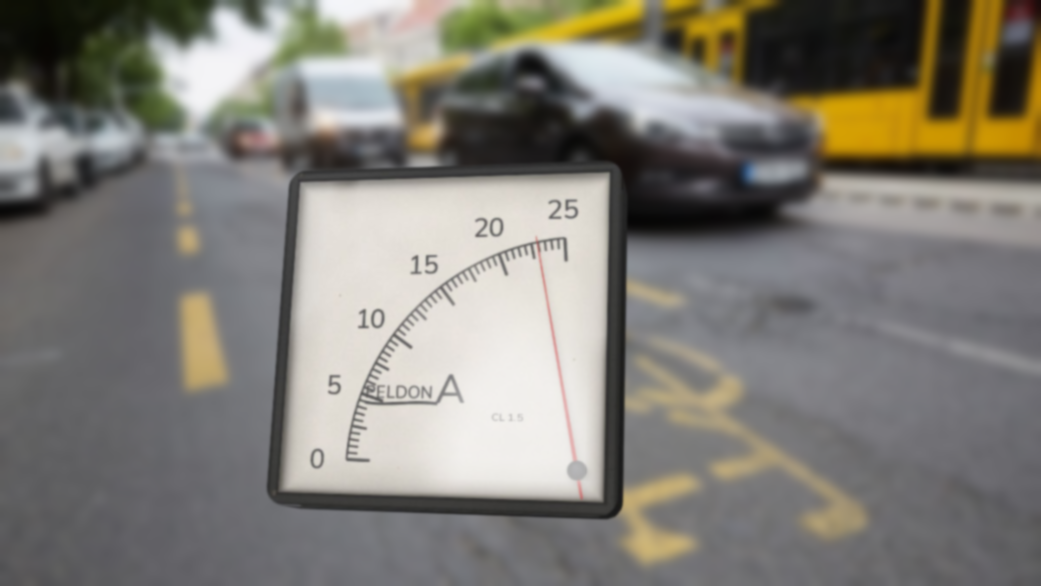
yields **23** A
